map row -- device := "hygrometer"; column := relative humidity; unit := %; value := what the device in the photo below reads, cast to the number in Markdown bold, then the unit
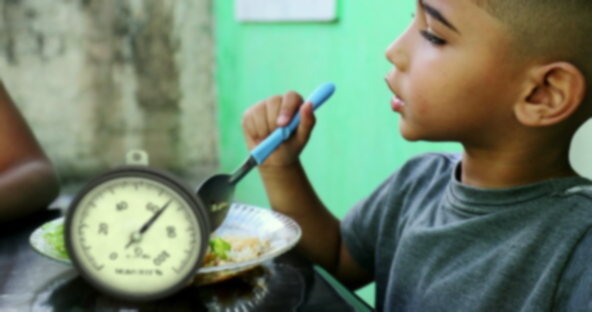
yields **65** %
